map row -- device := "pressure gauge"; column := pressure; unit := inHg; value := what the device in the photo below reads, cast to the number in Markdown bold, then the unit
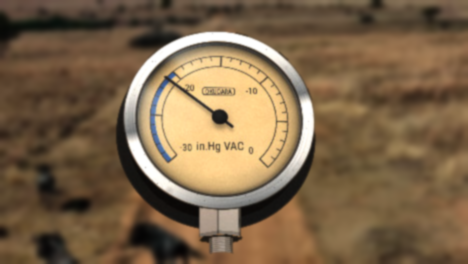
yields **-21** inHg
